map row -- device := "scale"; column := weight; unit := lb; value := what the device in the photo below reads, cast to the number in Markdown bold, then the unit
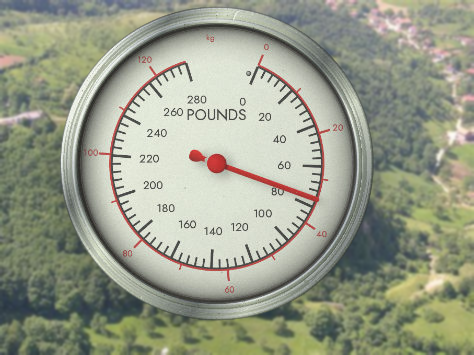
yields **76** lb
